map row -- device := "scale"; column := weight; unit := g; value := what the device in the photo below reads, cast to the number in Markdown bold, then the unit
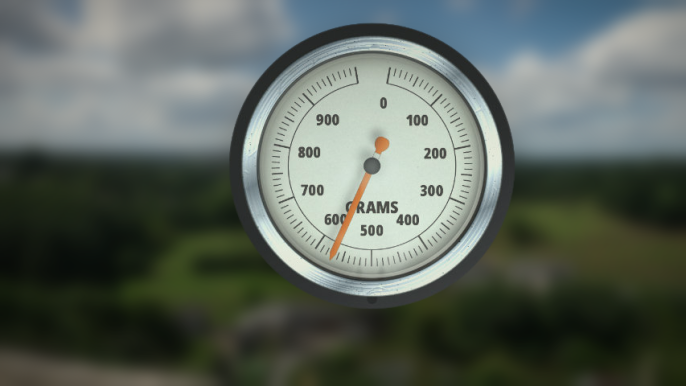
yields **570** g
